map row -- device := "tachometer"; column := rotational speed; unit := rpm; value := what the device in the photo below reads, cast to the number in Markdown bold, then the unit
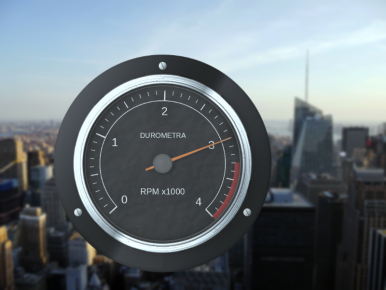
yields **3000** rpm
